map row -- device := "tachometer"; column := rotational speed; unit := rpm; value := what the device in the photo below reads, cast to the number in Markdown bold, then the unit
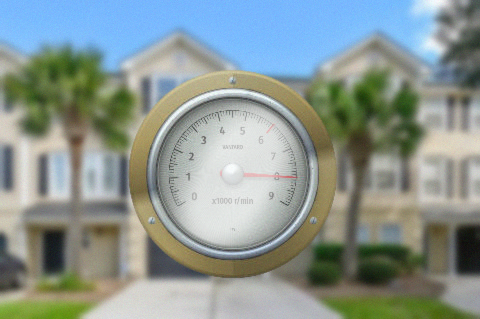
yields **8000** rpm
